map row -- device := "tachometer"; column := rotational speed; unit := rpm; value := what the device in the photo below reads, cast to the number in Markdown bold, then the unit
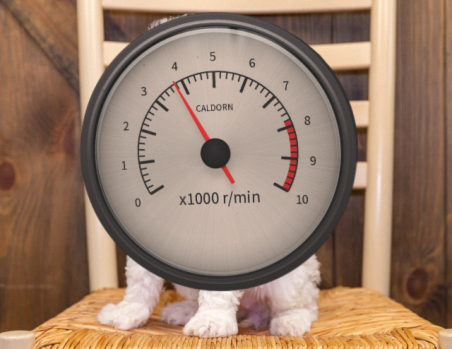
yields **3800** rpm
